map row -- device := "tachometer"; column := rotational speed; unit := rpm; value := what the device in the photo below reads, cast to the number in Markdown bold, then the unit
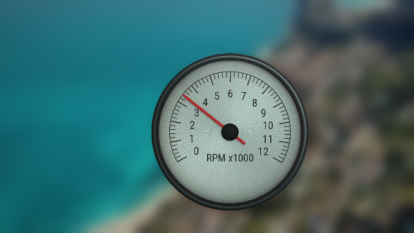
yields **3400** rpm
